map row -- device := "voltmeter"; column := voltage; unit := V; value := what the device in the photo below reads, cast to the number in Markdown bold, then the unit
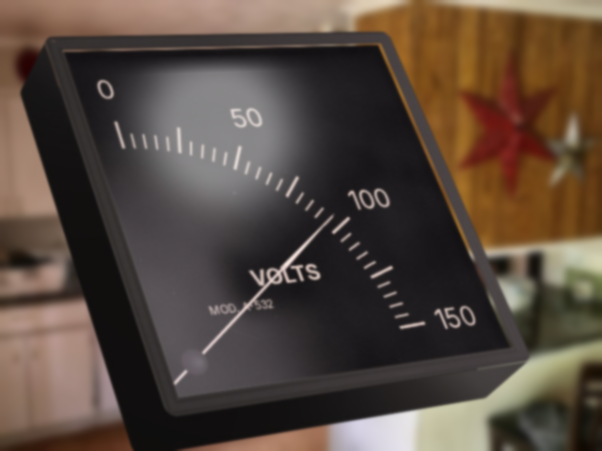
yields **95** V
